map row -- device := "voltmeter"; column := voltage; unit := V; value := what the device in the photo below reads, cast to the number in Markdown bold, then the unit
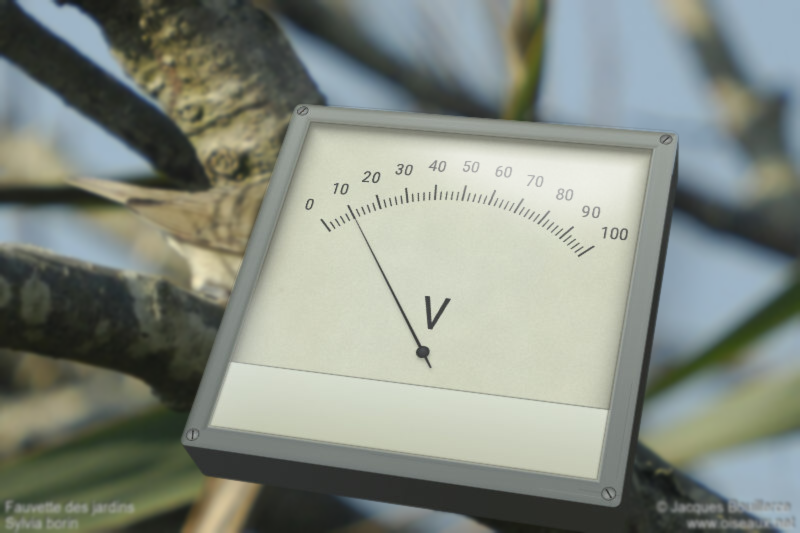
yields **10** V
